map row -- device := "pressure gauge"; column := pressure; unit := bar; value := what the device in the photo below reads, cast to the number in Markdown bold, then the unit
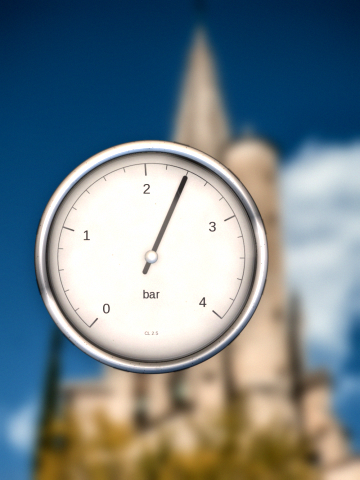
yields **2.4** bar
